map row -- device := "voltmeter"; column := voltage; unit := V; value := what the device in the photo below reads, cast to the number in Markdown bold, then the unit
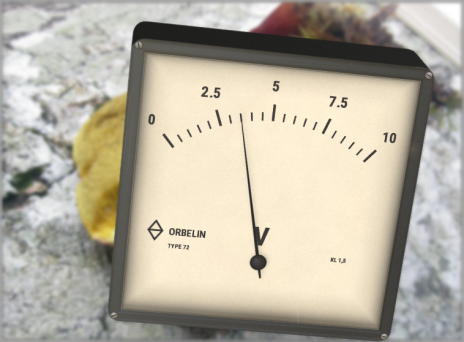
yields **3.5** V
